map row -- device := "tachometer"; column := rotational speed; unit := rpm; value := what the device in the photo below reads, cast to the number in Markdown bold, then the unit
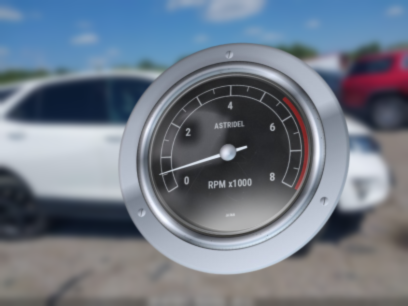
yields **500** rpm
